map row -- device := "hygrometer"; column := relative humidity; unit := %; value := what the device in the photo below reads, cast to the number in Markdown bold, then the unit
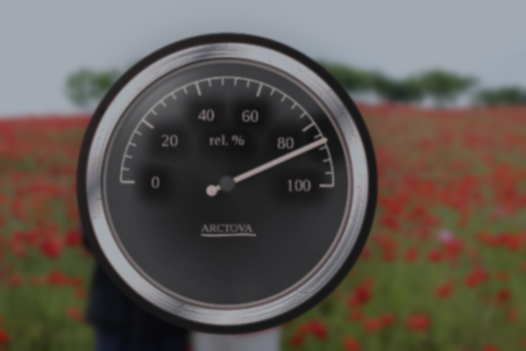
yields **86** %
